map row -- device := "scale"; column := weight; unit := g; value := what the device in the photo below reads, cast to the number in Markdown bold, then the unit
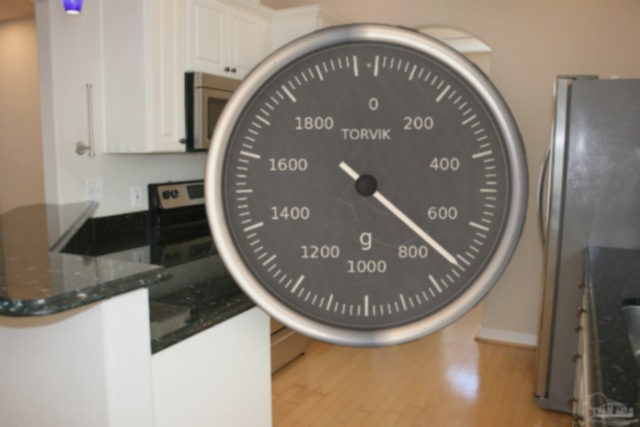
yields **720** g
